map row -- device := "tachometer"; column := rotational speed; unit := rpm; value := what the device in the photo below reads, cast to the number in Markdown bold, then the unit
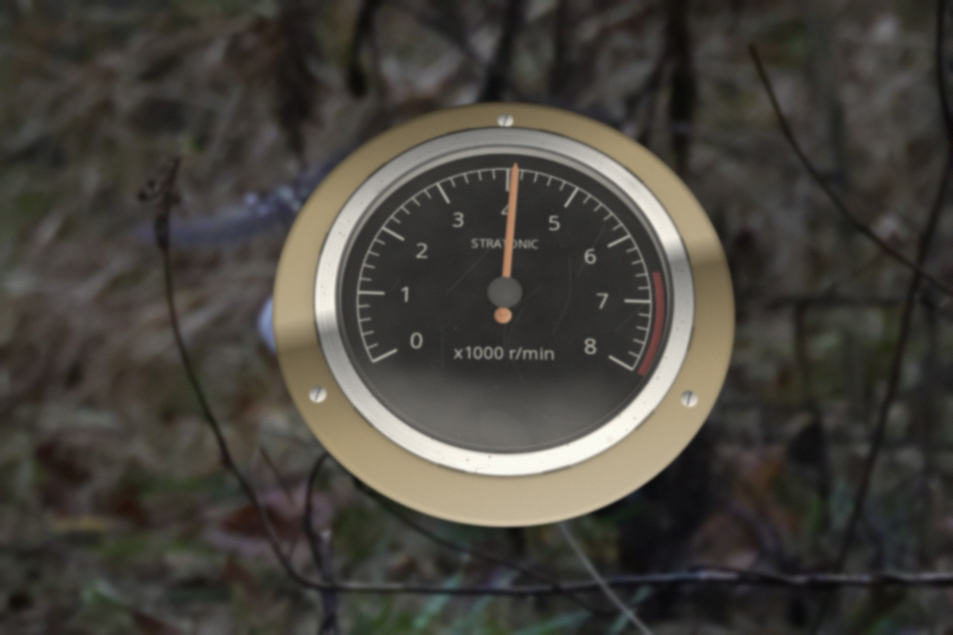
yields **4100** rpm
